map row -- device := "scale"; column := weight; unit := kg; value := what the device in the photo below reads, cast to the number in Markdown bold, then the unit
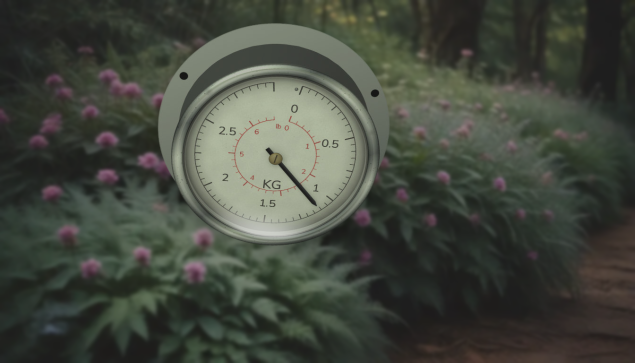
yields **1.1** kg
